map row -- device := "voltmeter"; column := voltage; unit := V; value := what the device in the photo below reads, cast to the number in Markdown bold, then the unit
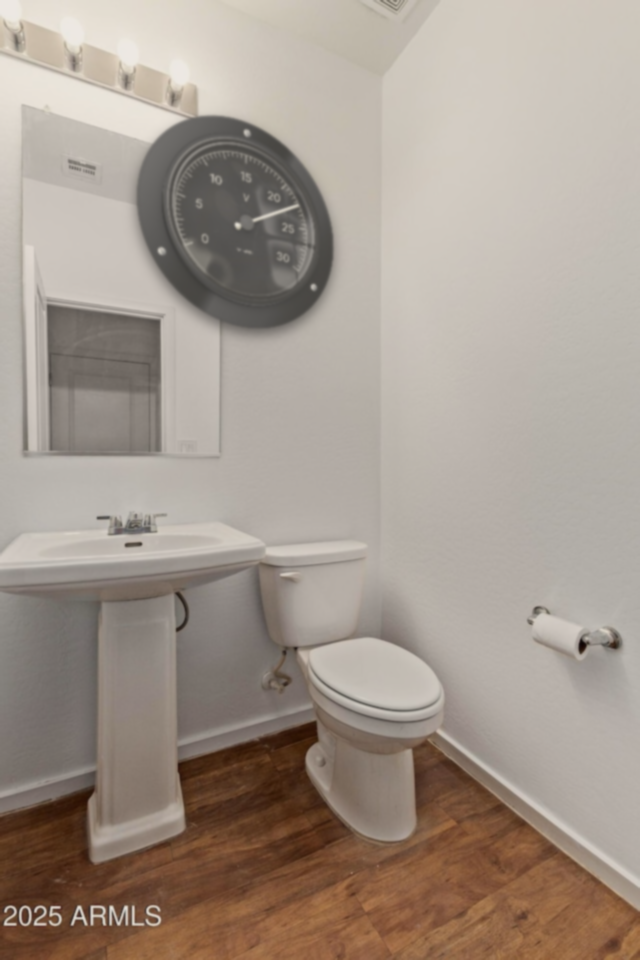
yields **22.5** V
